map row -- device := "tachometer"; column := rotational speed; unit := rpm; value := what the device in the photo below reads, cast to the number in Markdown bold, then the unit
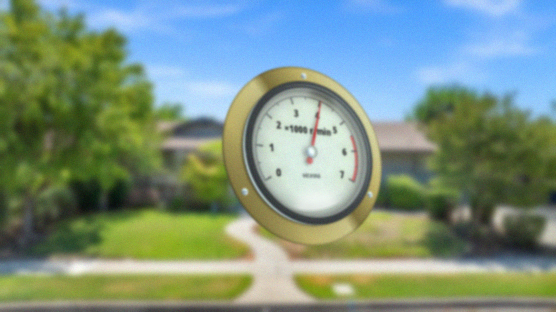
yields **4000** rpm
